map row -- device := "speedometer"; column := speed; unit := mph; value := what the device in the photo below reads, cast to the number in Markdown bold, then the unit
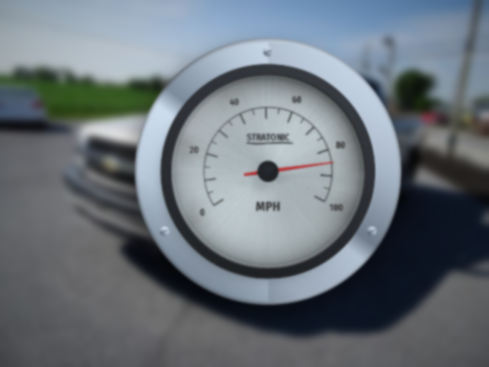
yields **85** mph
